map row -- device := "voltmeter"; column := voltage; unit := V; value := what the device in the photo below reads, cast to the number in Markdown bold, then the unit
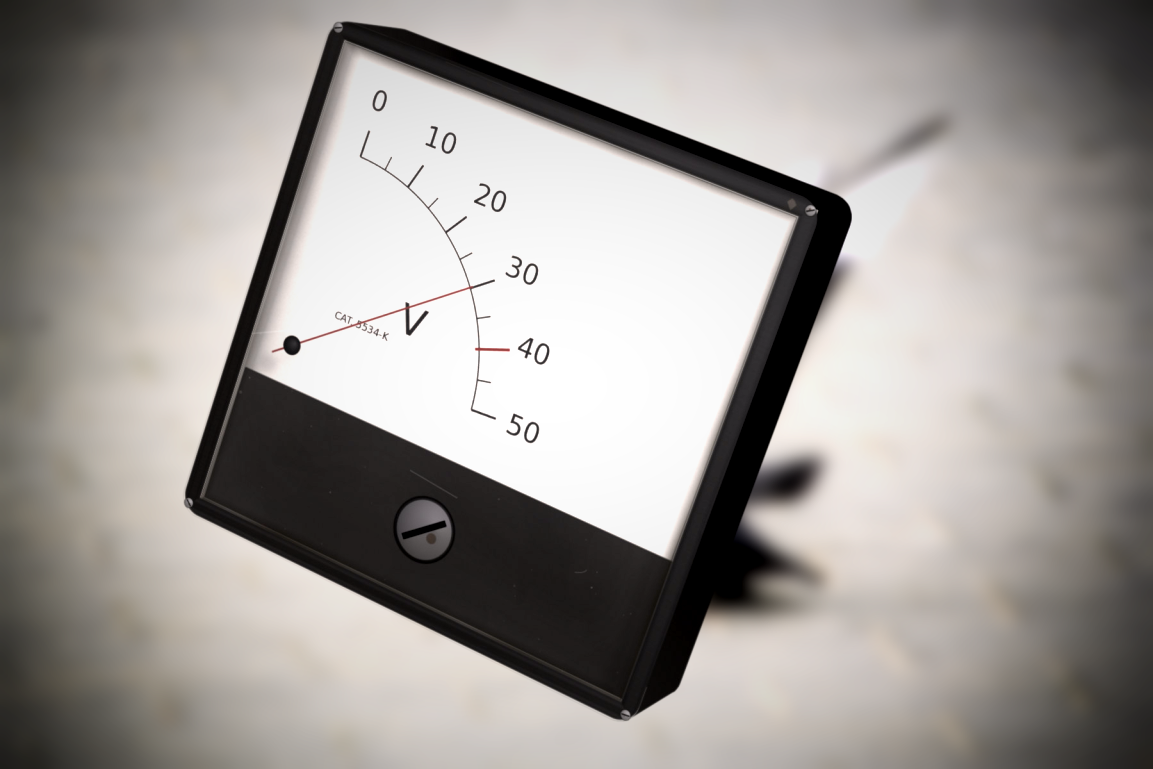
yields **30** V
